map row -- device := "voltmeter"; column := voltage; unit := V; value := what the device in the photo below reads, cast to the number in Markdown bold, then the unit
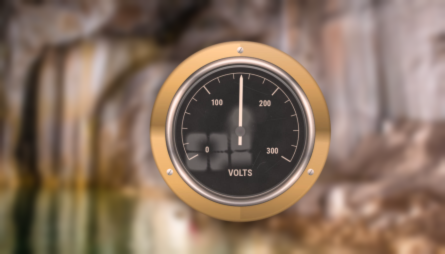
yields **150** V
